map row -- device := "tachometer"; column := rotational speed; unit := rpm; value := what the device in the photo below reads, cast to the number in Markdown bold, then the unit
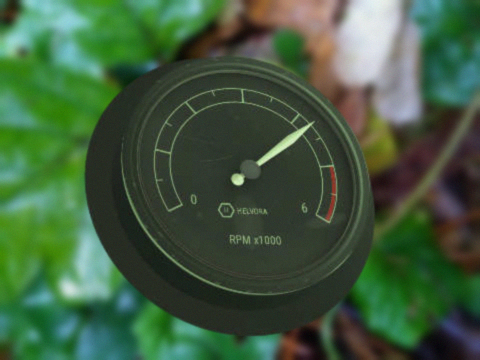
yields **4250** rpm
